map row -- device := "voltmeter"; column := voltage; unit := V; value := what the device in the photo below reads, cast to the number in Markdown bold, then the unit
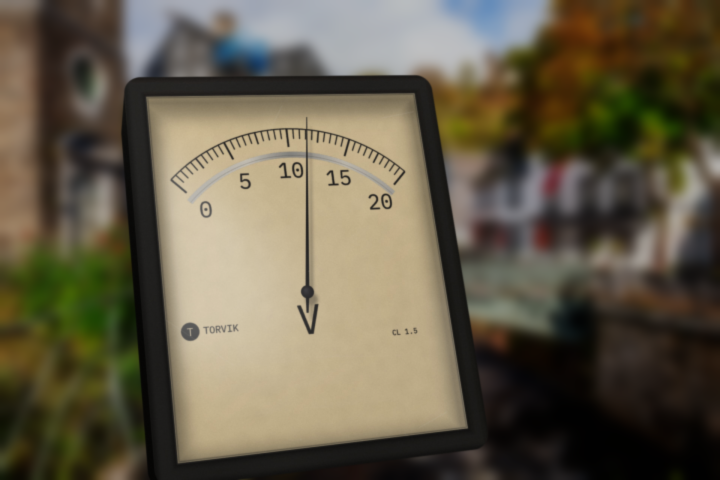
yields **11.5** V
